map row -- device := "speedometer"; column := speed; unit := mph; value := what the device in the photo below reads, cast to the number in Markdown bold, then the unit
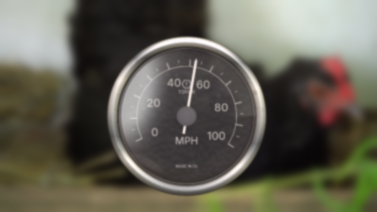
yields **52.5** mph
